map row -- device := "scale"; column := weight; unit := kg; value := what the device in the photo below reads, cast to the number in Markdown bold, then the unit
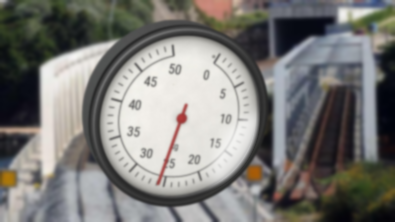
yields **26** kg
